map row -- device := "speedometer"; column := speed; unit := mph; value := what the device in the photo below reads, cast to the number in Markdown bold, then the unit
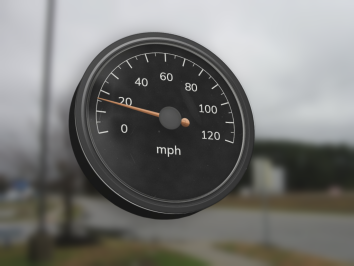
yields **15** mph
